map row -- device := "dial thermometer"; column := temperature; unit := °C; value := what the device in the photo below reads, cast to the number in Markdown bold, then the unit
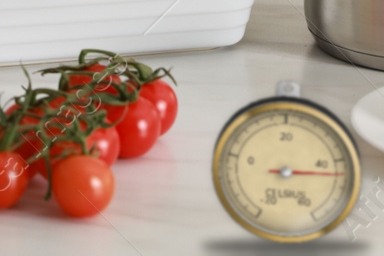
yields **44** °C
